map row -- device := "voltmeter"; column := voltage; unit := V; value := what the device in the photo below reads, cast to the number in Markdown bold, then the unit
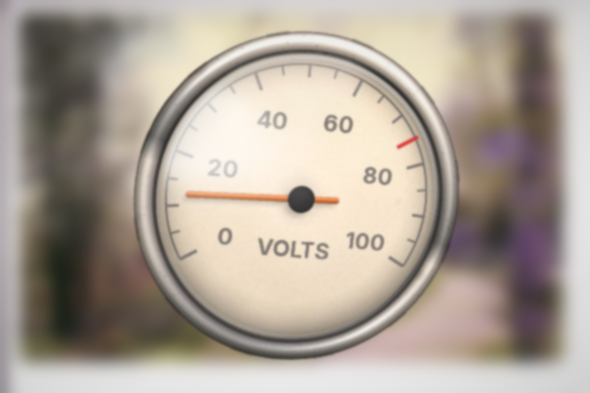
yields **12.5** V
